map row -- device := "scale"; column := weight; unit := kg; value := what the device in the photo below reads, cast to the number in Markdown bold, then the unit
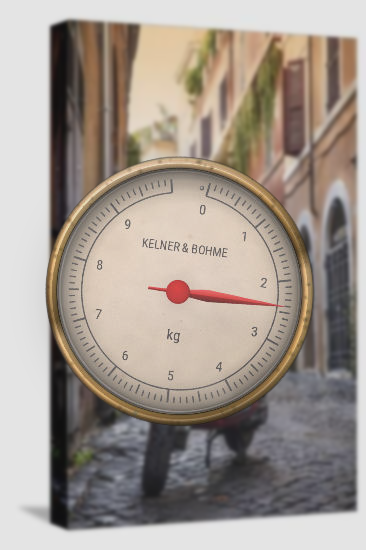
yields **2.4** kg
